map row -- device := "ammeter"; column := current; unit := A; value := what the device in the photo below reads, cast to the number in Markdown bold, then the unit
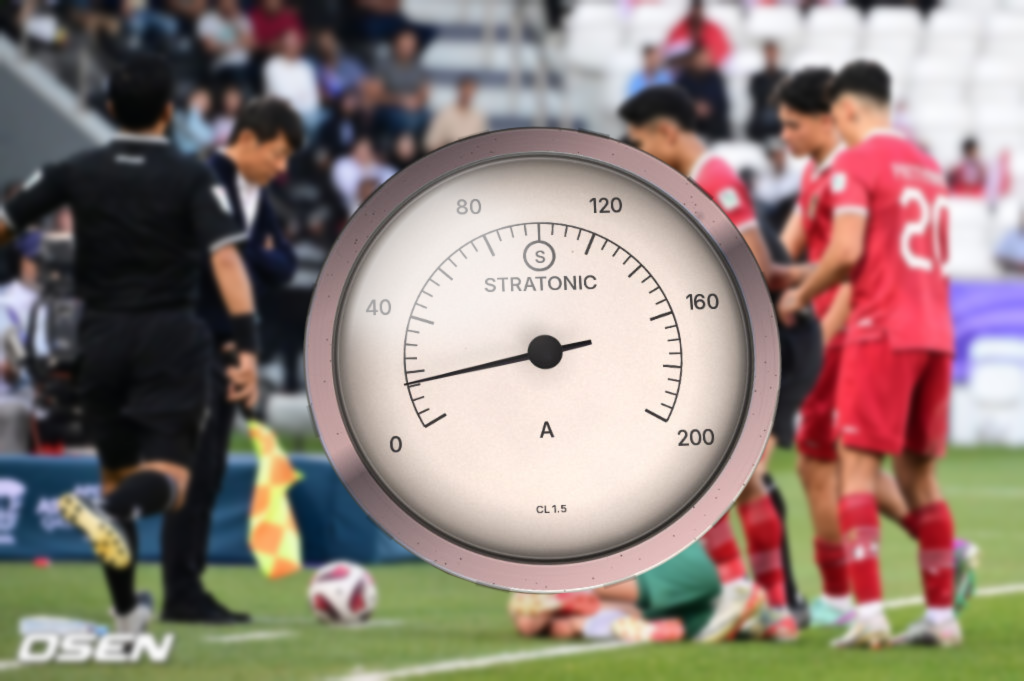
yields **15** A
